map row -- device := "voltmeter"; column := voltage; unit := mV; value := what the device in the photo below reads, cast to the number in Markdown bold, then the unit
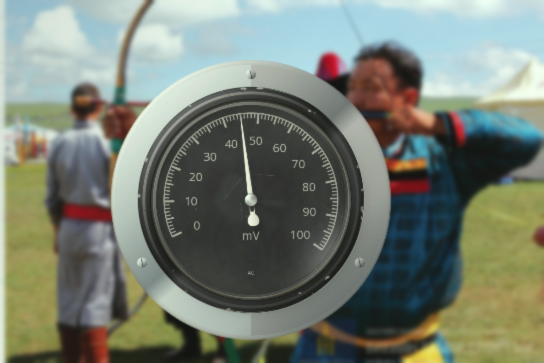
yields **45** mV
